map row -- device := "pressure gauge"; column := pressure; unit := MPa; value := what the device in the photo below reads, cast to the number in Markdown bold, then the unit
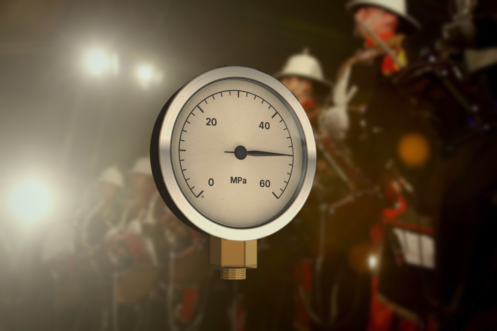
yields **50** MPa
